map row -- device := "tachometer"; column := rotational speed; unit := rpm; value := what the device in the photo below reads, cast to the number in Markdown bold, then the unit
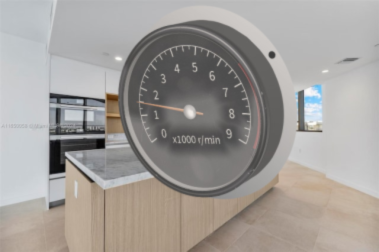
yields **1500** rpm
